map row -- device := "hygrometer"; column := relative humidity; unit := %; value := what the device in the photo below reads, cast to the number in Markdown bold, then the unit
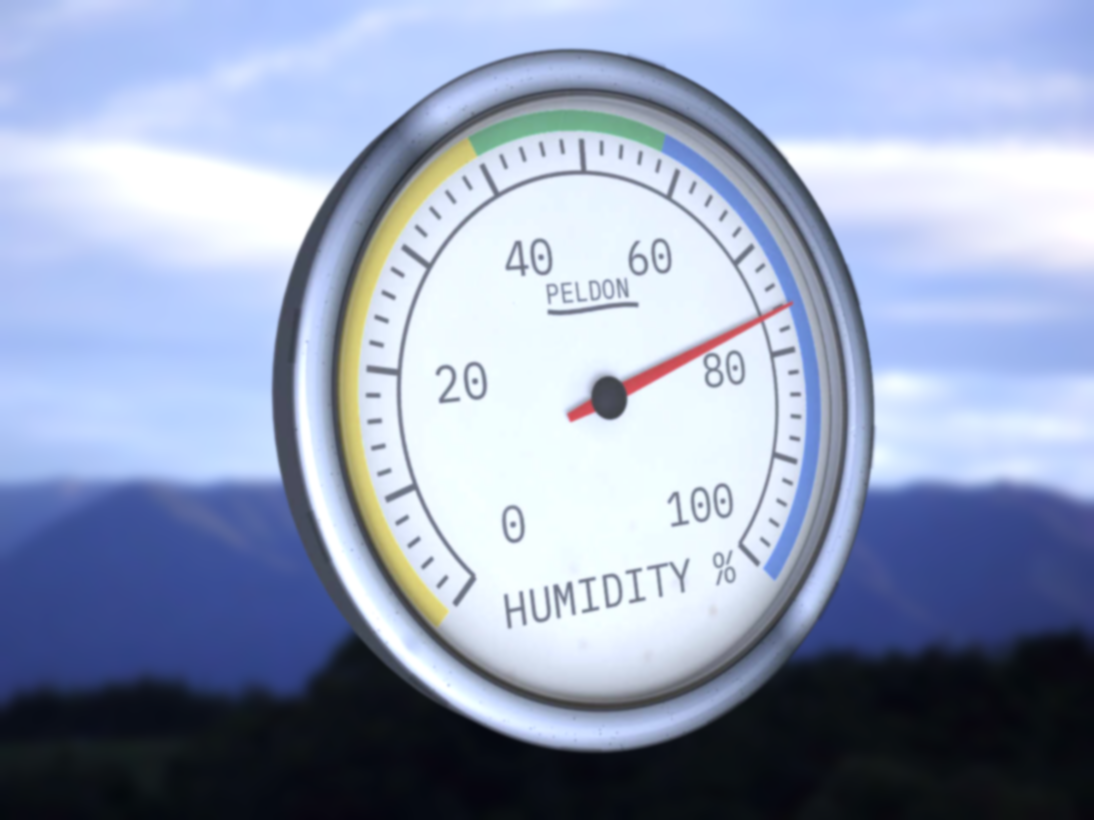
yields **76** %
